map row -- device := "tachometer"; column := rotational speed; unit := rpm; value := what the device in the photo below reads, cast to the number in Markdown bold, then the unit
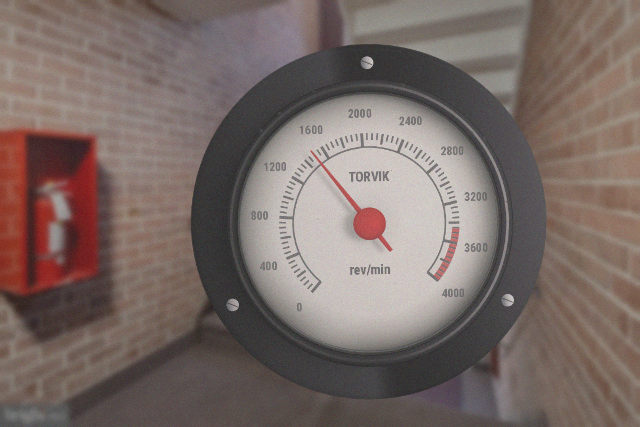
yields **1500** rpm
